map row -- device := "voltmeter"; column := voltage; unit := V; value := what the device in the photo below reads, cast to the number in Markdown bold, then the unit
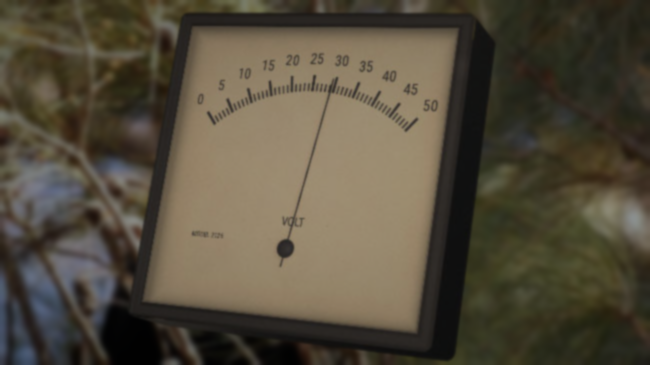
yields **30** V
